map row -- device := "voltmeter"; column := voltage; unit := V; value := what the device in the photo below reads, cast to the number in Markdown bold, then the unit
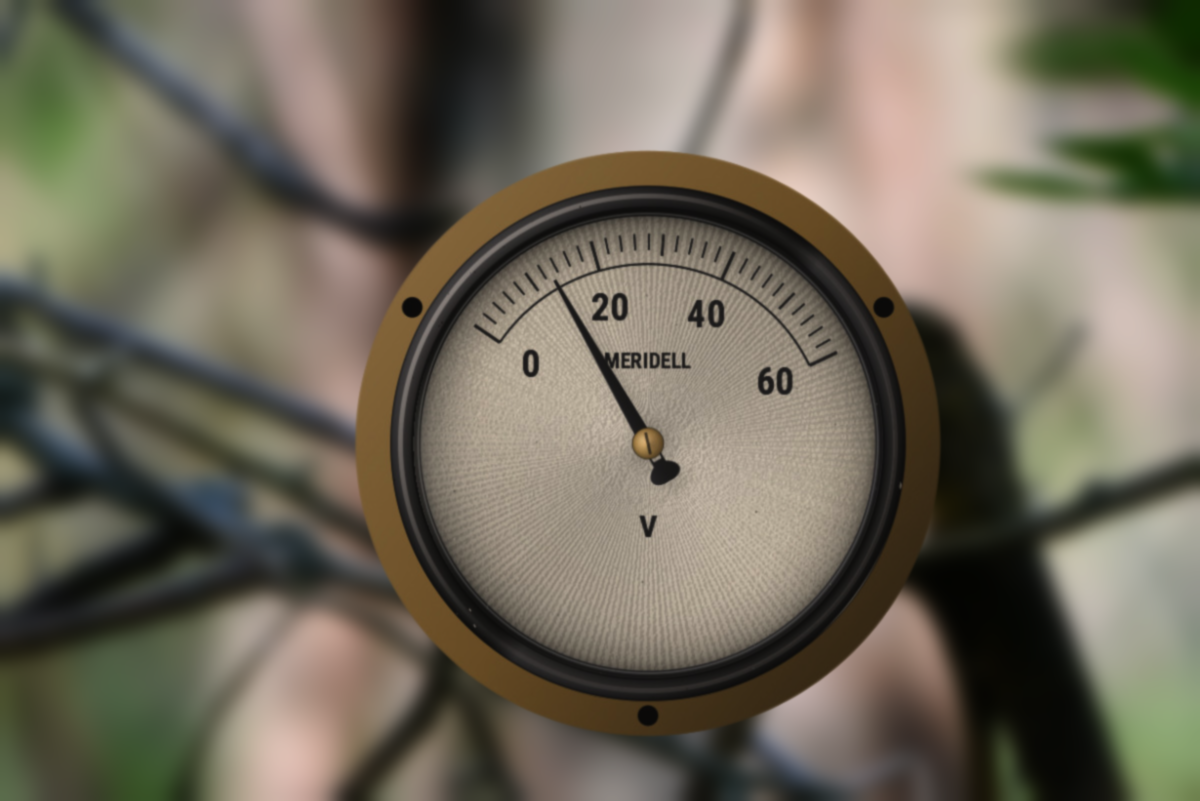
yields **13** V
